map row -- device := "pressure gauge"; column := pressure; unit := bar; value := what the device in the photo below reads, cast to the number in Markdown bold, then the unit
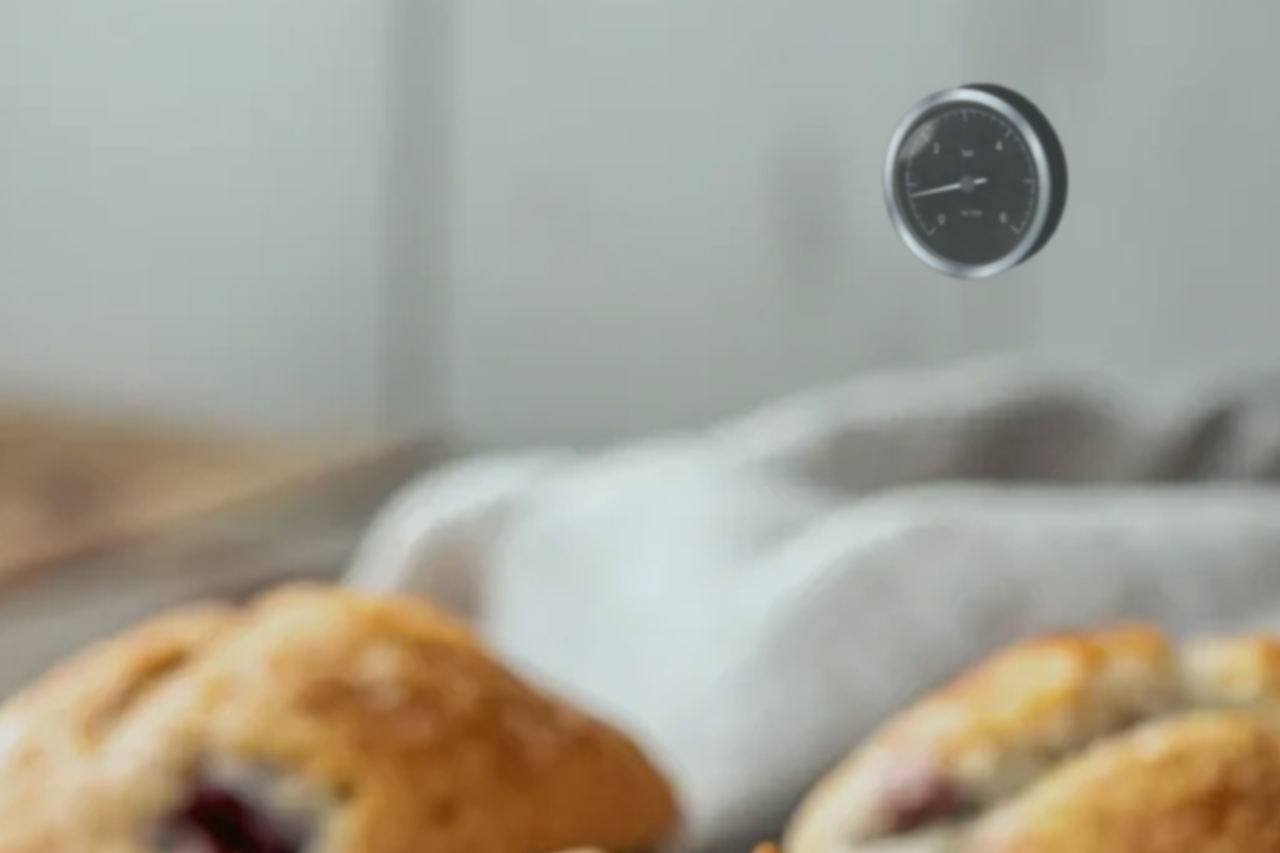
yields **0.8** bar
